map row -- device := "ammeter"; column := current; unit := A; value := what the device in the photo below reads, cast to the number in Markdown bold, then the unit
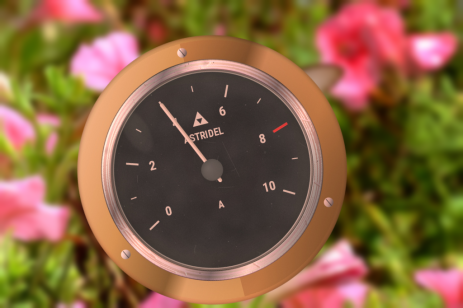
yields **4** A
